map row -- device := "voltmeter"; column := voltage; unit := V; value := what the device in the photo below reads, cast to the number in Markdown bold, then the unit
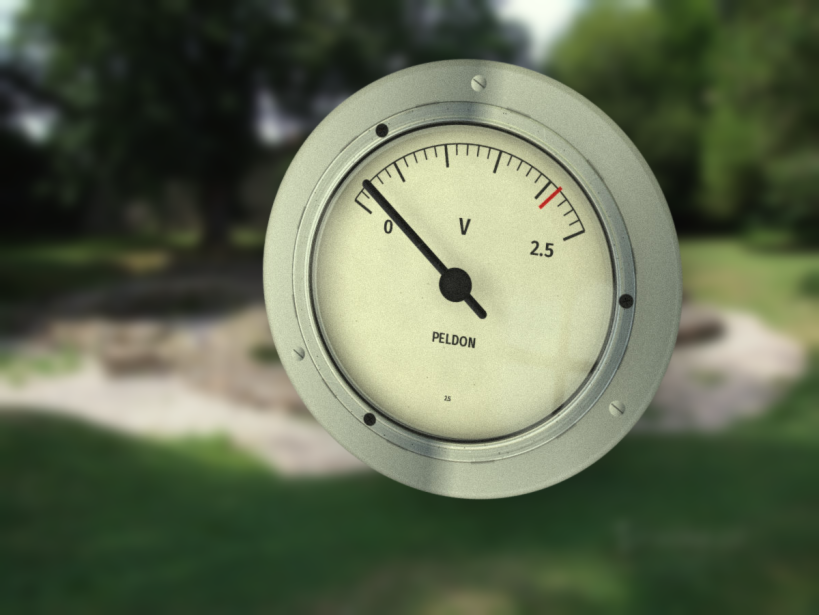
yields **0.2** V
